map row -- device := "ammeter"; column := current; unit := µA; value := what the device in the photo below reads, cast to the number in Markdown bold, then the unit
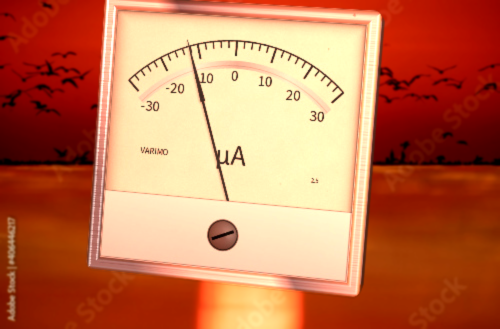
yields **-12** µA
